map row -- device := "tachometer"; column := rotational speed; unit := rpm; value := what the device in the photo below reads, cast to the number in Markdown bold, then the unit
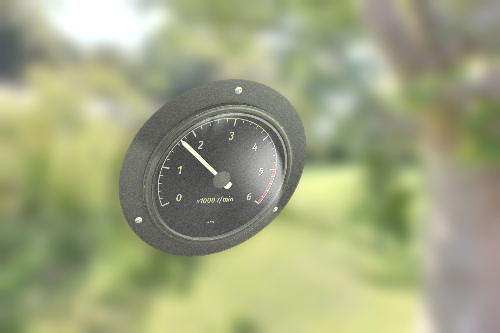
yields **1700** rpm
